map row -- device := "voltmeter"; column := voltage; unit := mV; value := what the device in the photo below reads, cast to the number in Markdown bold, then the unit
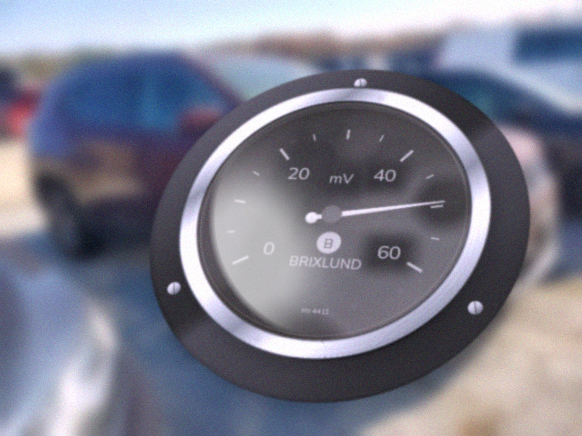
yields **50** mV
